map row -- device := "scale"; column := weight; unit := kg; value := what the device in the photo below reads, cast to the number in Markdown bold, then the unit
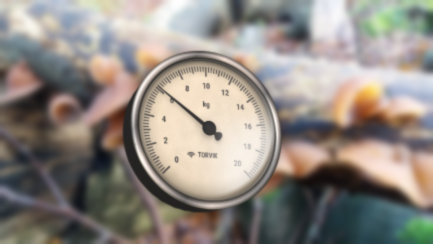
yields **6** kg
